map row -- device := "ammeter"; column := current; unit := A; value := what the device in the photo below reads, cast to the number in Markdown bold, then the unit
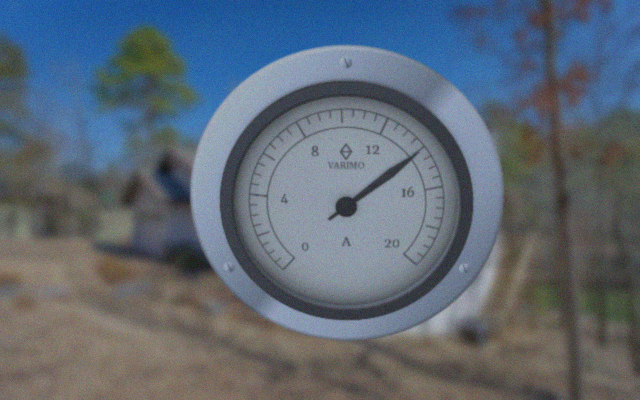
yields **14** A
